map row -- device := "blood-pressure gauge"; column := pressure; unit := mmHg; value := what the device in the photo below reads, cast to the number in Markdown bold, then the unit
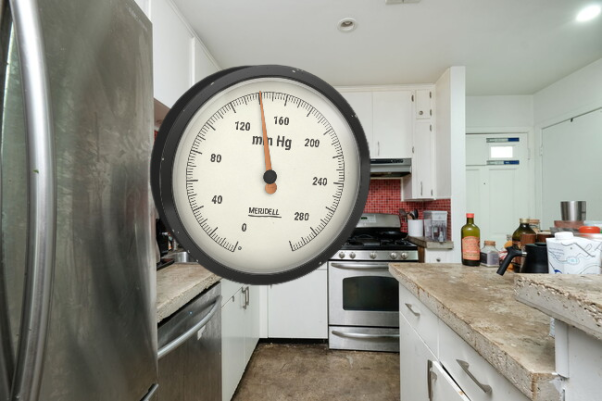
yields **140** mmHg
